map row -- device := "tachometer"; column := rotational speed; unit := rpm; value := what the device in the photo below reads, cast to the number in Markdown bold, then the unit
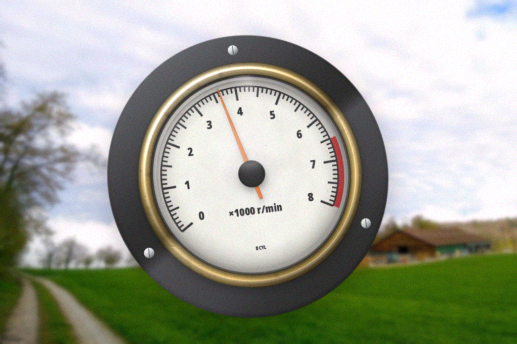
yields **3600** rpm
